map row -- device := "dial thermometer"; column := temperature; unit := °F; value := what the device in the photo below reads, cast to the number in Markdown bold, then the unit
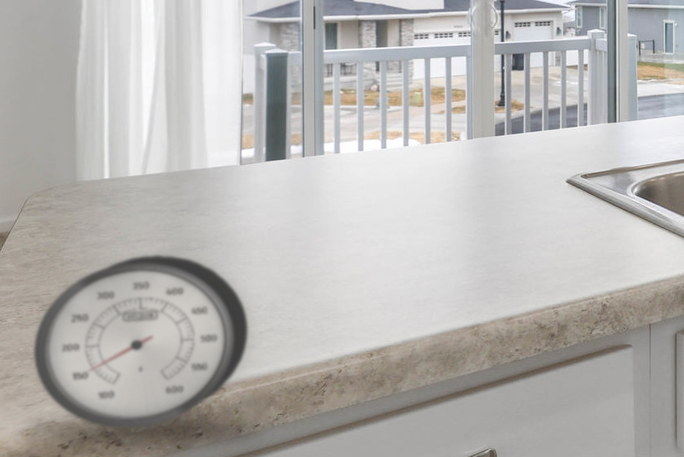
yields **150** °F
